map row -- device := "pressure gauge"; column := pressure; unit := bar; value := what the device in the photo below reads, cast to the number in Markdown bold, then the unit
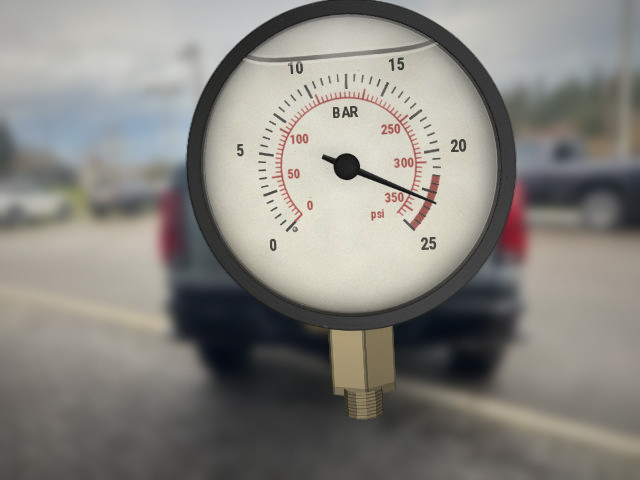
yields **23** bar
